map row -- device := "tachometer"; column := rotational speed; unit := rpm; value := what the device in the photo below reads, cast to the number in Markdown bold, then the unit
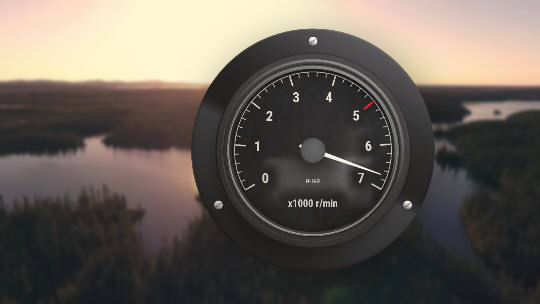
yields **6700** rpm
